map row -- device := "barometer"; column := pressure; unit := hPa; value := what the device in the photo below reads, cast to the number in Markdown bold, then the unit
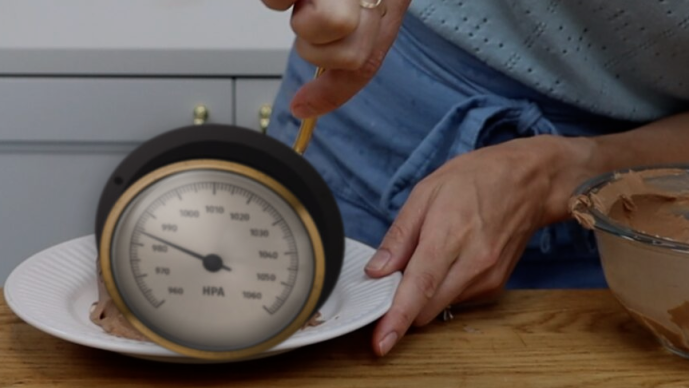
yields **985** hPa
